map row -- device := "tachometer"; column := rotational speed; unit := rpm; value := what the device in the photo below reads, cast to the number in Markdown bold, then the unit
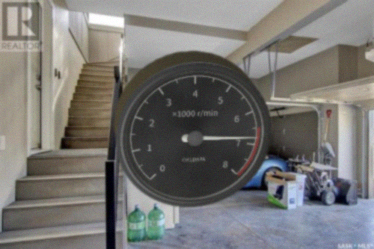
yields **6750** rpm
